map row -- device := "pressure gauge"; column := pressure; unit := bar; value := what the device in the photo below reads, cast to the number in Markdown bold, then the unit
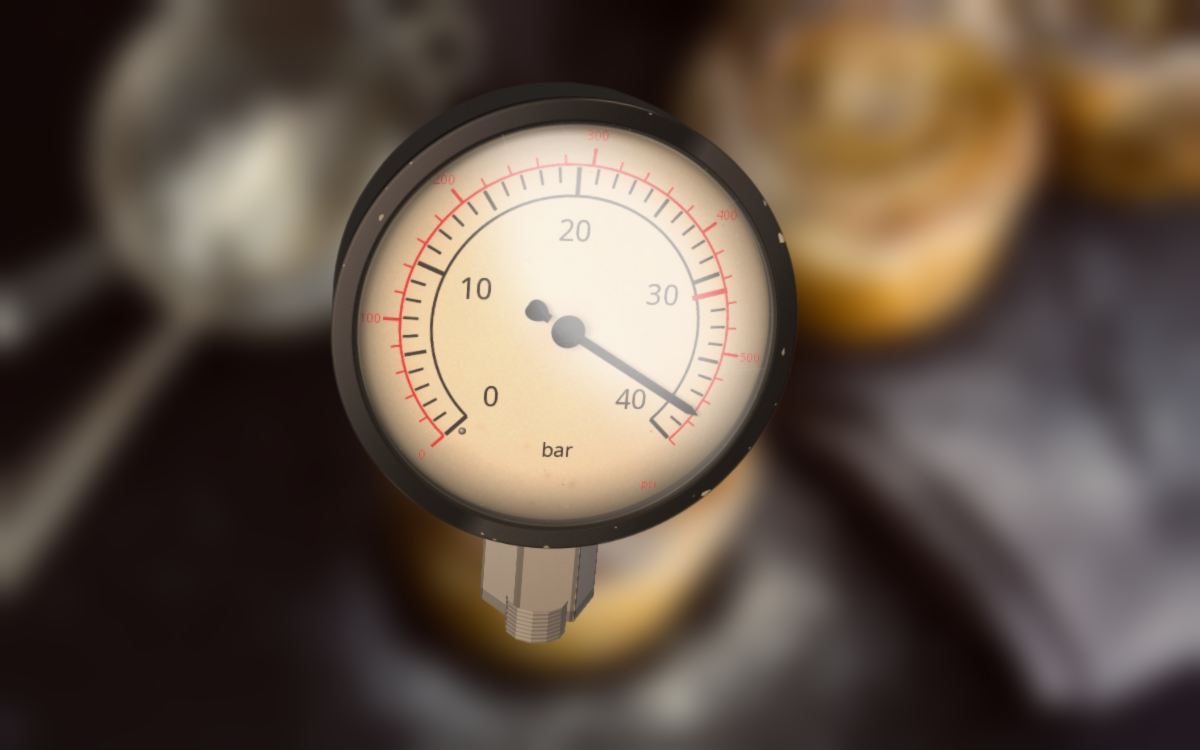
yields **38** bar
